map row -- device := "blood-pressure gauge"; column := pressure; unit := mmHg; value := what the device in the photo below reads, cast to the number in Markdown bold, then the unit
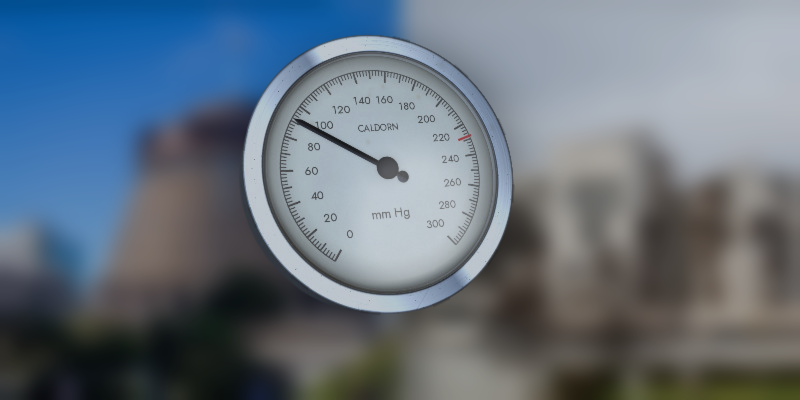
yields **90** mmHg
